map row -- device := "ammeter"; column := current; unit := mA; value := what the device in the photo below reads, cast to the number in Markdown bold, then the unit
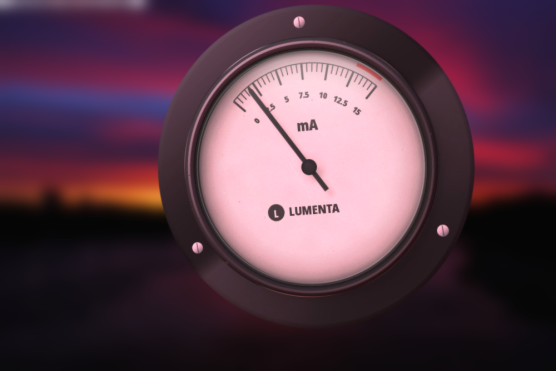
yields **2** mA
